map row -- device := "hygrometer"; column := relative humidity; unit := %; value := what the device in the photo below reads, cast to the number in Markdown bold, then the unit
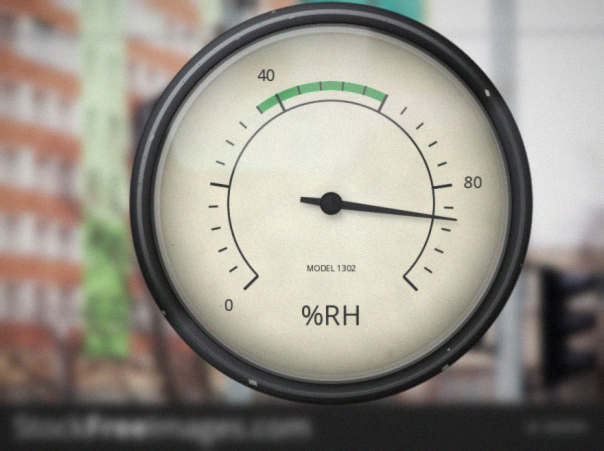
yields **86** %
